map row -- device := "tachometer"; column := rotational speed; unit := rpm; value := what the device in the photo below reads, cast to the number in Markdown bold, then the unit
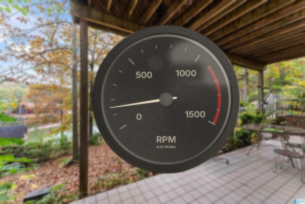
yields **150** rpm
